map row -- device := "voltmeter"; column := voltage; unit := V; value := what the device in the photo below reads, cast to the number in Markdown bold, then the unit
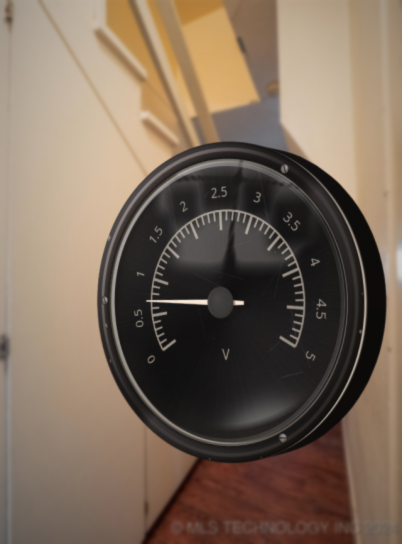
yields **0.7** V
